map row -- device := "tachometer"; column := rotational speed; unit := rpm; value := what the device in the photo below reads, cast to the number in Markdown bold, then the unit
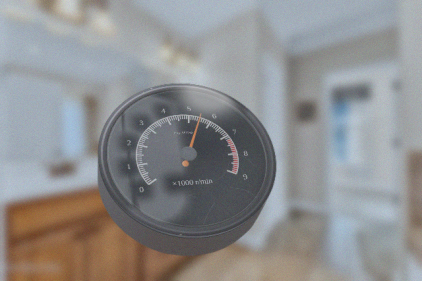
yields **5500** rpm
